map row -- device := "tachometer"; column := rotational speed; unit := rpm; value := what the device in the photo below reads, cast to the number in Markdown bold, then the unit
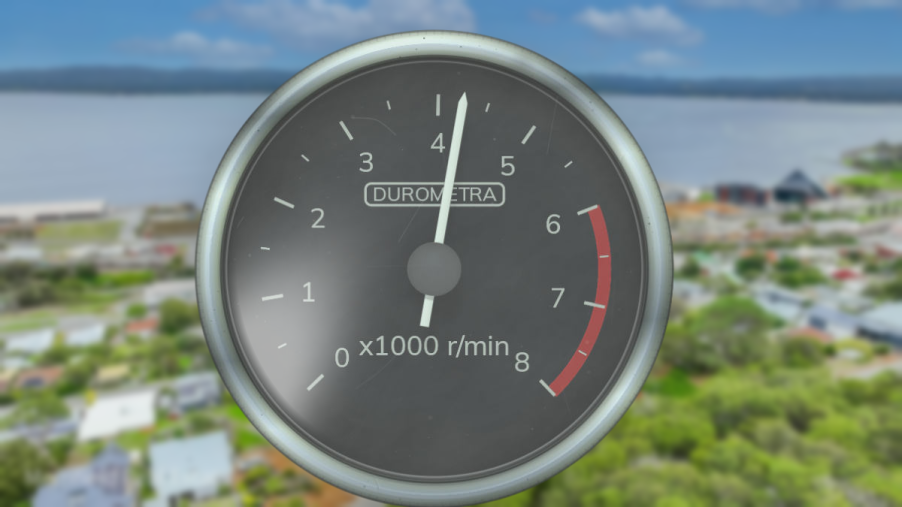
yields **4250** rpm
